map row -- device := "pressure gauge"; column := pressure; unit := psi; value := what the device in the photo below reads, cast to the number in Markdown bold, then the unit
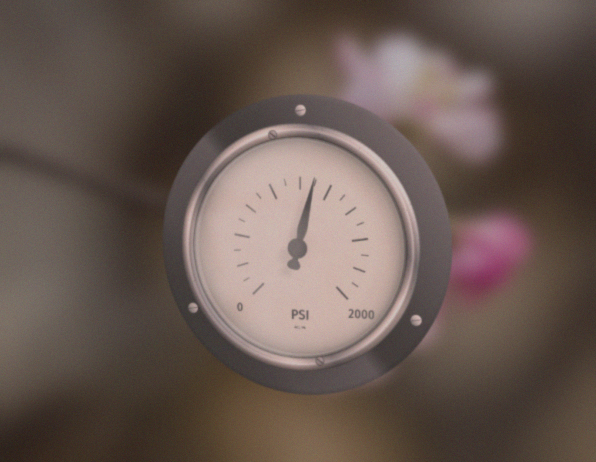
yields **1100** psi
